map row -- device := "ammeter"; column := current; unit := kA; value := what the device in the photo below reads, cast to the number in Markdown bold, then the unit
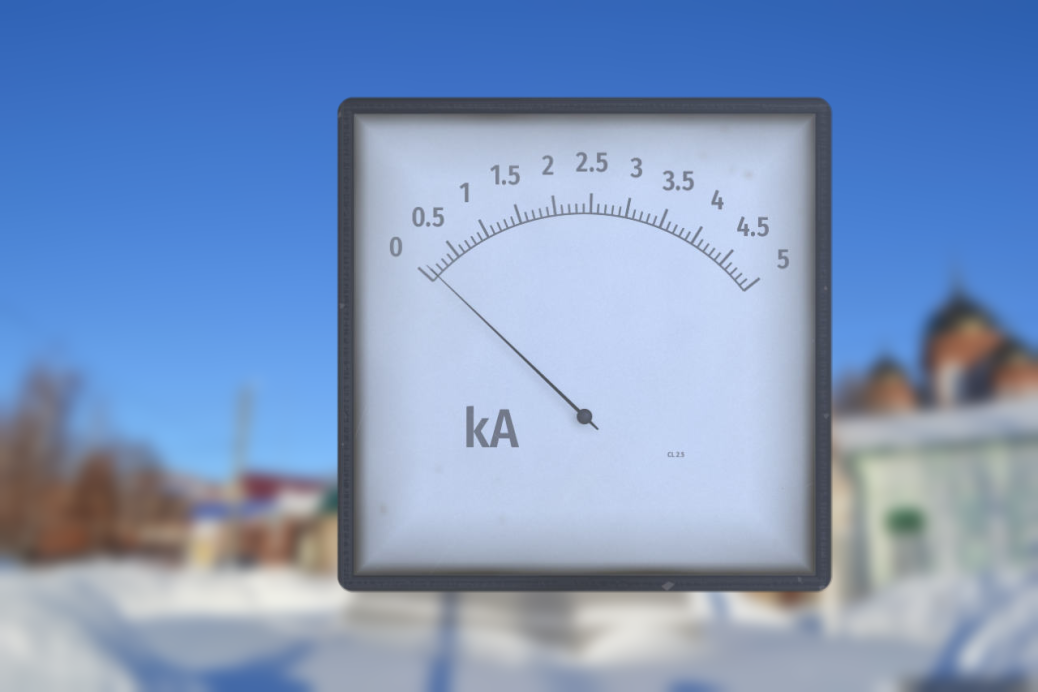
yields **0.1** kA
